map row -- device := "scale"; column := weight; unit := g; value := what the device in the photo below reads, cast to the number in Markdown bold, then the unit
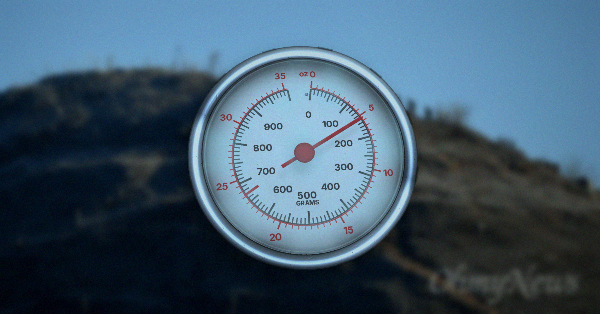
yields **150** g
